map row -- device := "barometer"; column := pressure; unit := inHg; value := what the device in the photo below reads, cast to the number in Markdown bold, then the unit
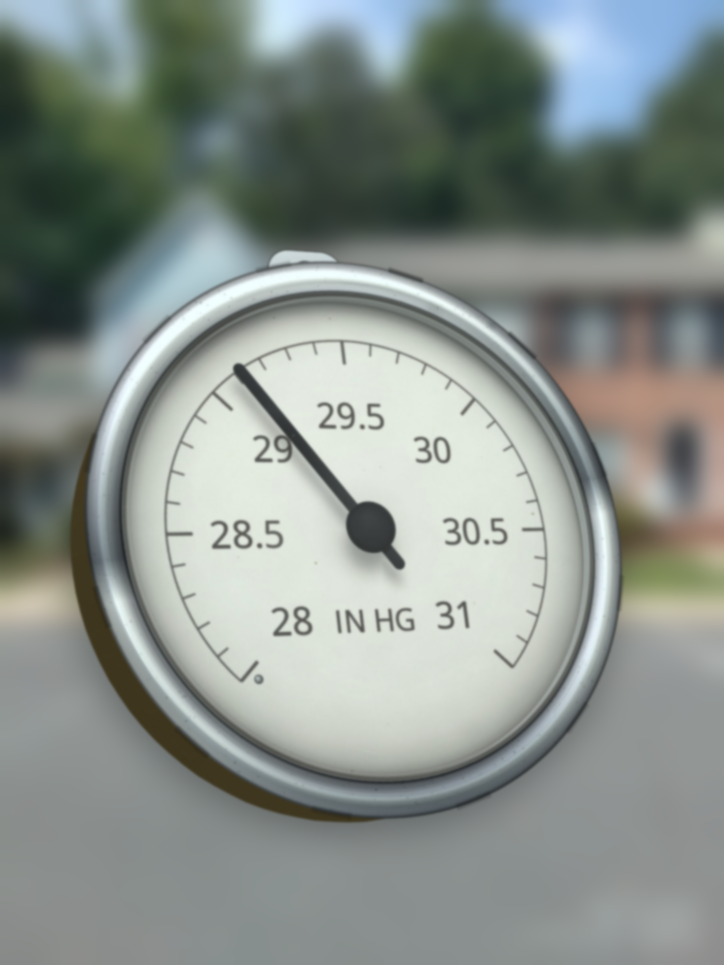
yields **29.1** inHg
